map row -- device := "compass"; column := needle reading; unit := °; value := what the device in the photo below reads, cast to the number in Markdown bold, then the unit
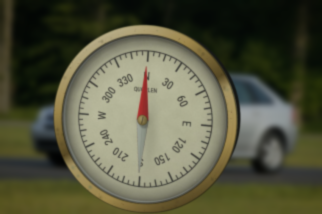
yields **0** °
